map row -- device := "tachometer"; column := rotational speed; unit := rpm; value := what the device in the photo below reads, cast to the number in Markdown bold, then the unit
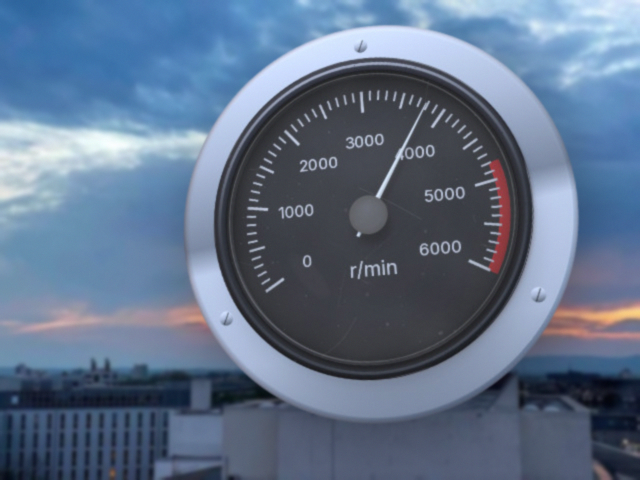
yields **3800** rpm
